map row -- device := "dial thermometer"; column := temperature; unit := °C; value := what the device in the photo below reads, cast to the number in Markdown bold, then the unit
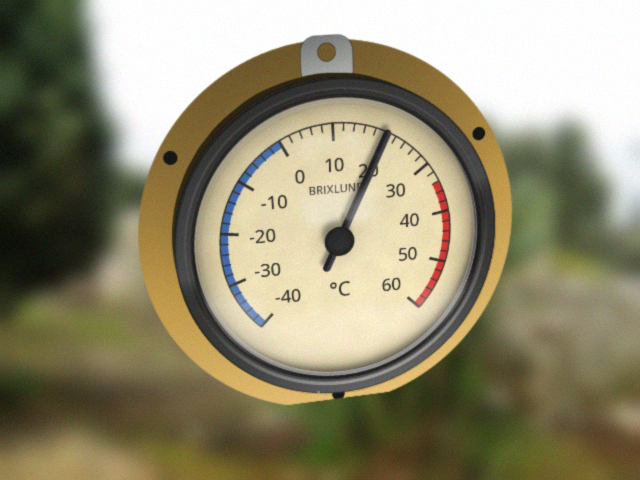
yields **20** °C
